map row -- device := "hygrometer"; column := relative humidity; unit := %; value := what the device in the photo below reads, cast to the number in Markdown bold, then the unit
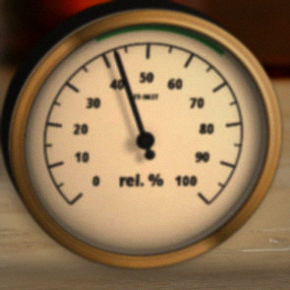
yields **42.5** %
